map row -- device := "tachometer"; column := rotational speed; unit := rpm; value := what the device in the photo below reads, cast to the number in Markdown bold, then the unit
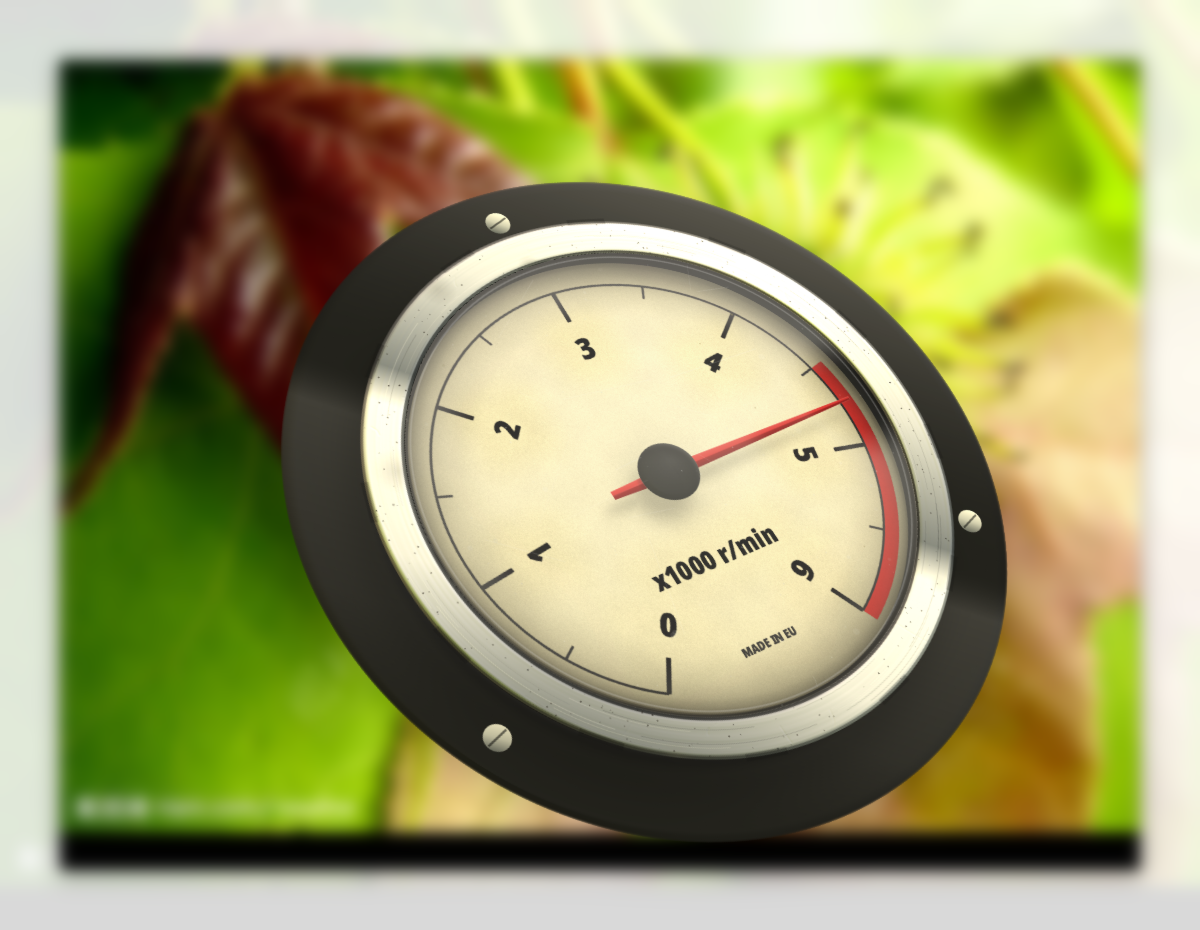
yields **4750** rpm
